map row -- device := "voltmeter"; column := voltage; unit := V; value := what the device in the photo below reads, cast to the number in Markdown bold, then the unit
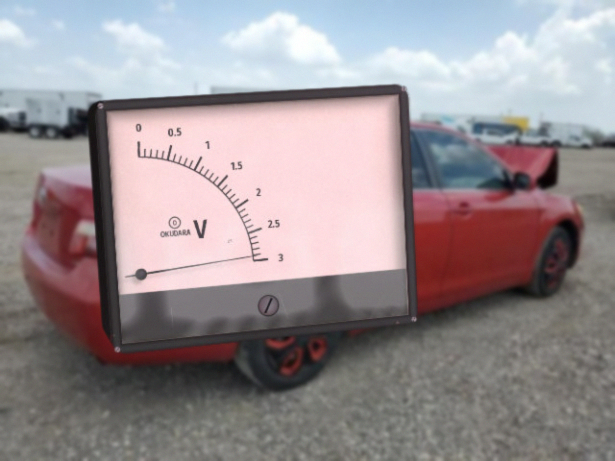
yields **2.9** V
